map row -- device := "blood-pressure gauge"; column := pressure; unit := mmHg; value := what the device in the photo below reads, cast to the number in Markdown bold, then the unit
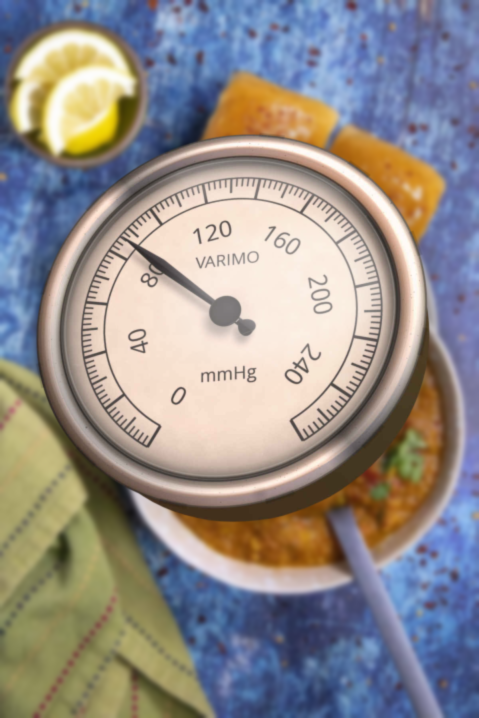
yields **86** mmHg
